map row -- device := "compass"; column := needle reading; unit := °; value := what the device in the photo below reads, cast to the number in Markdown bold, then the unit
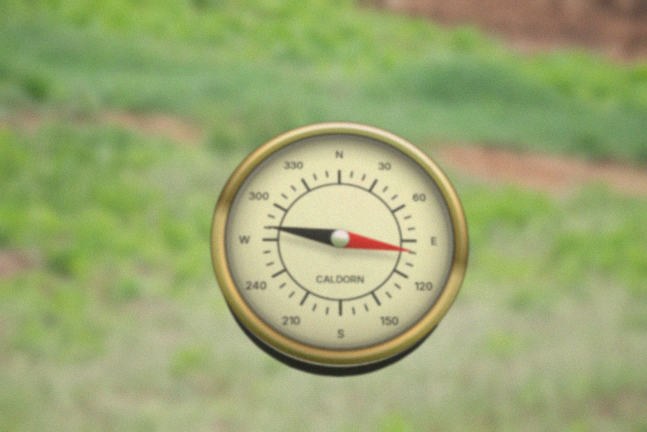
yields **100** °
